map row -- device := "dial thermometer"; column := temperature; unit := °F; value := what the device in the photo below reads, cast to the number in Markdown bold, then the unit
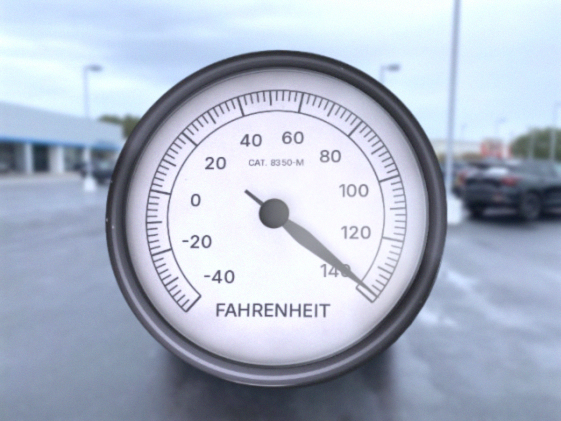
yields **138** °F
